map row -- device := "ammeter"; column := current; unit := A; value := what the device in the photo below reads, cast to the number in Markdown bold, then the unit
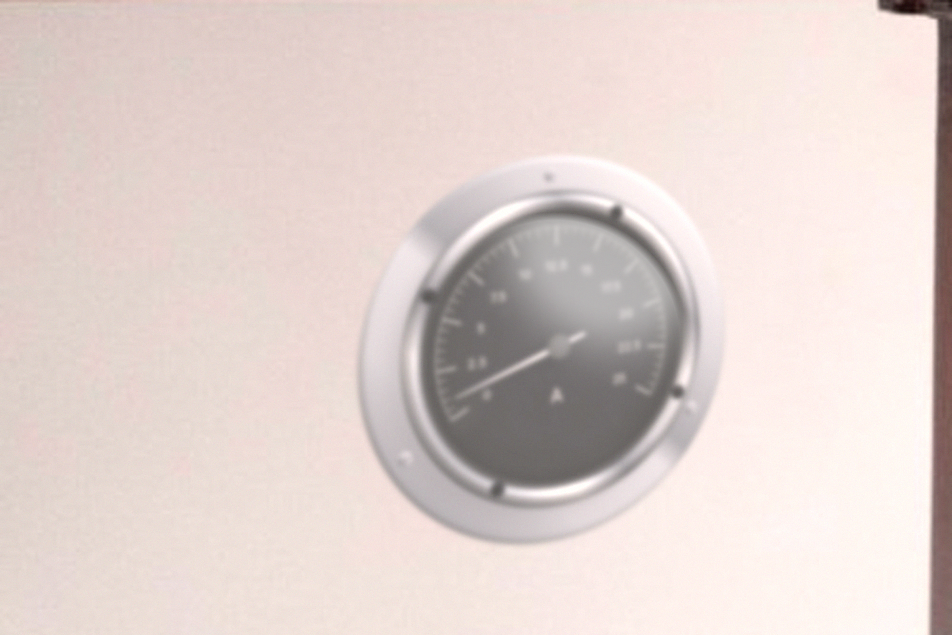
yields **1** A
